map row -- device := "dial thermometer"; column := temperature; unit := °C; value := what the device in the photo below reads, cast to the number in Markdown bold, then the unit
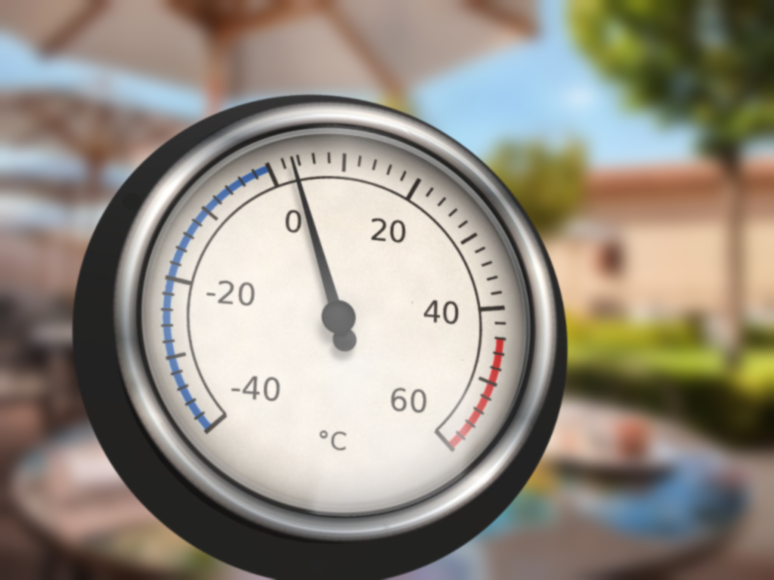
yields **3** °C
